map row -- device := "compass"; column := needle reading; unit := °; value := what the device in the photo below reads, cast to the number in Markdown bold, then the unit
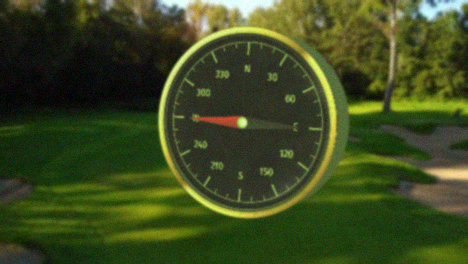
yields **270** °
